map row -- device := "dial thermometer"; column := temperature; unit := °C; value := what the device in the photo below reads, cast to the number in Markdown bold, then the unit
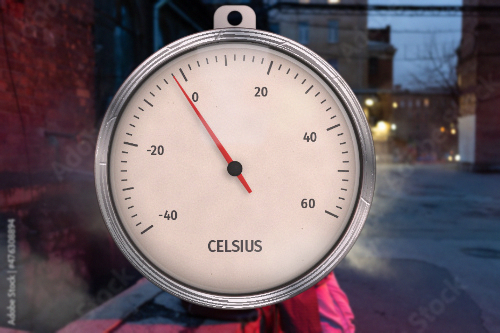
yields **-2** °C
